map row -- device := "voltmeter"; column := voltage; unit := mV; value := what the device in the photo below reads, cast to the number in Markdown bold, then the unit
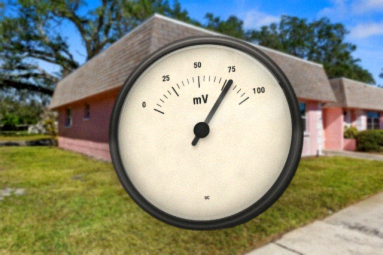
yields **80** mV
